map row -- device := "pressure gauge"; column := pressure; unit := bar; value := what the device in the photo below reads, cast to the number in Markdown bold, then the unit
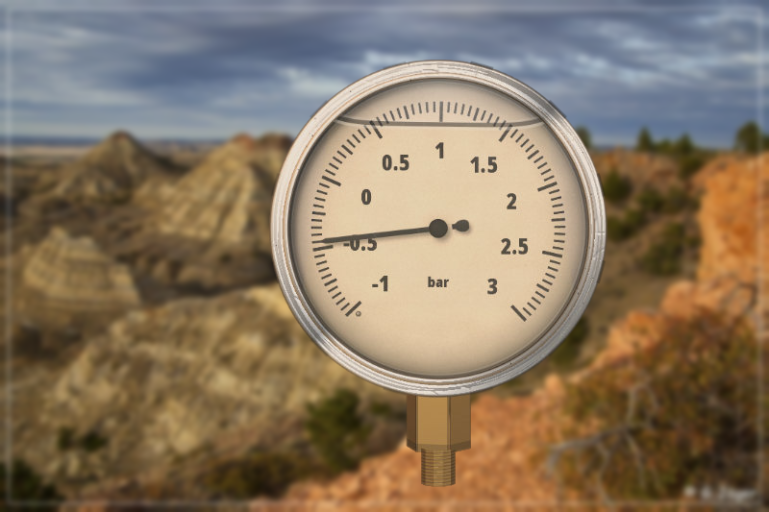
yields **-0.45** bar
